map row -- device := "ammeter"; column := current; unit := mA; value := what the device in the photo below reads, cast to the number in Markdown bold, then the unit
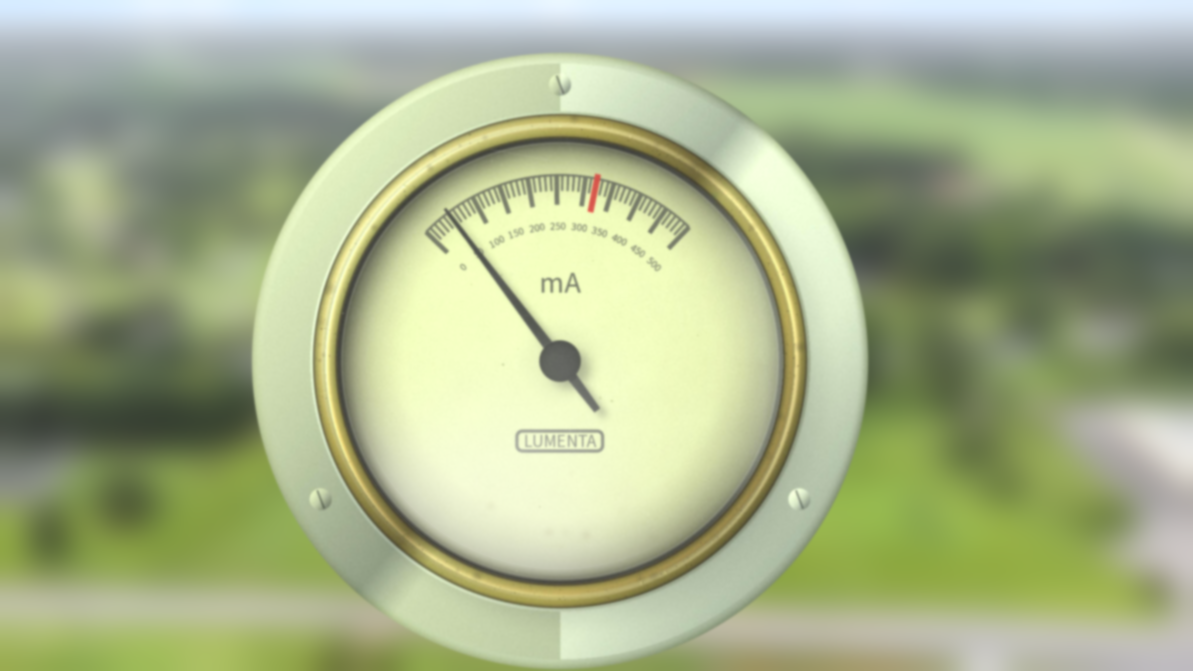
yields **50** mA
